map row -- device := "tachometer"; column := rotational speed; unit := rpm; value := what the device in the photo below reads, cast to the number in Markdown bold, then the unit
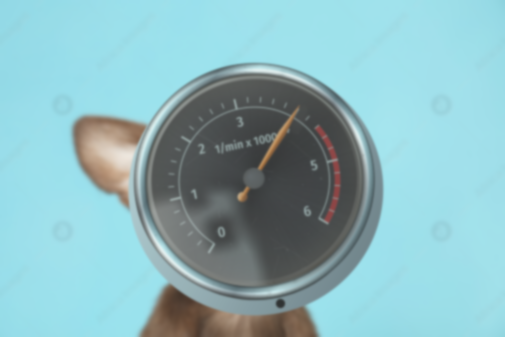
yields **4000** rpm
